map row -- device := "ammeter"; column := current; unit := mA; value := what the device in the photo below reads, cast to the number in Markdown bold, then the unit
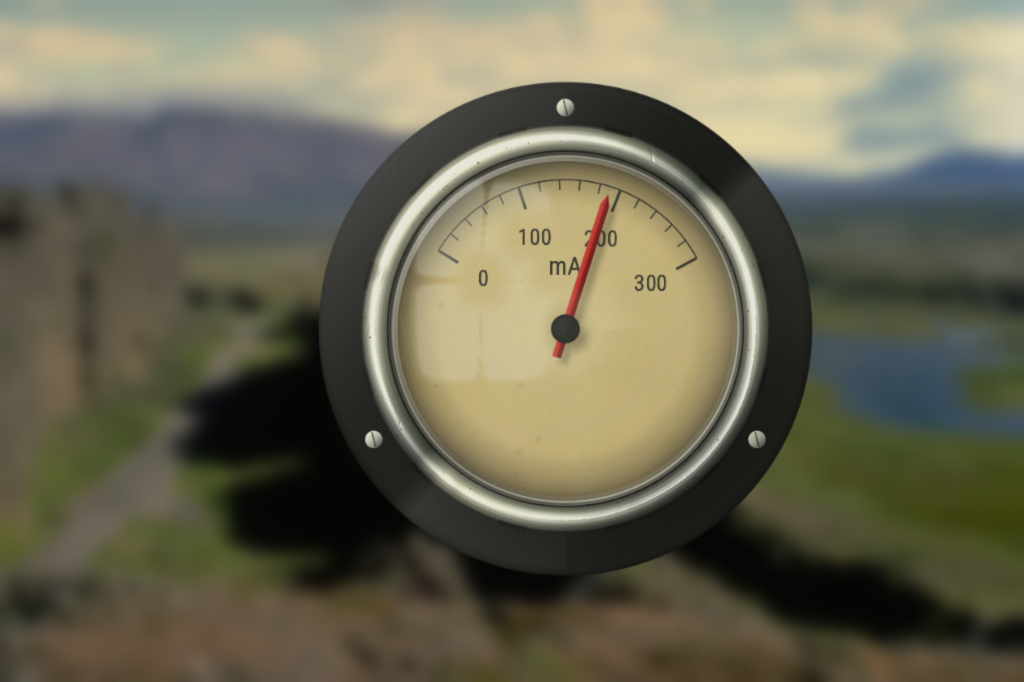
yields **190** mA
